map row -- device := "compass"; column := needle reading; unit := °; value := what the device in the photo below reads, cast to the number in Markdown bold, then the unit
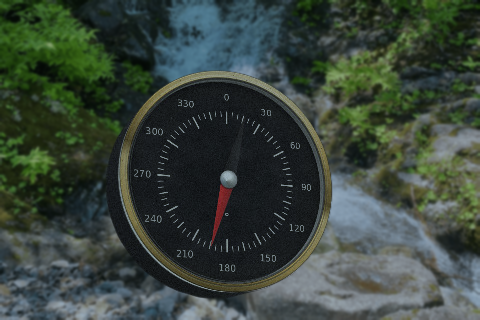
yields **195** °
